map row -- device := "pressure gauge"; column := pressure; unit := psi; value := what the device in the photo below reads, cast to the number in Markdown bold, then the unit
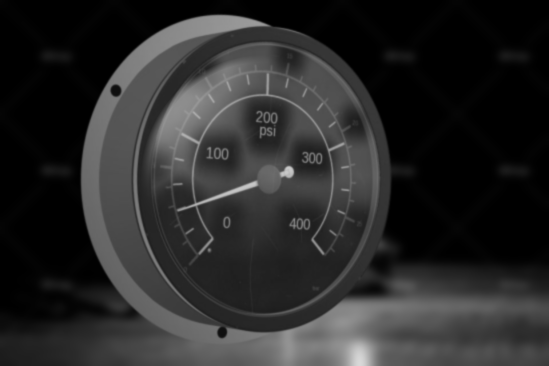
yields **40** psi
